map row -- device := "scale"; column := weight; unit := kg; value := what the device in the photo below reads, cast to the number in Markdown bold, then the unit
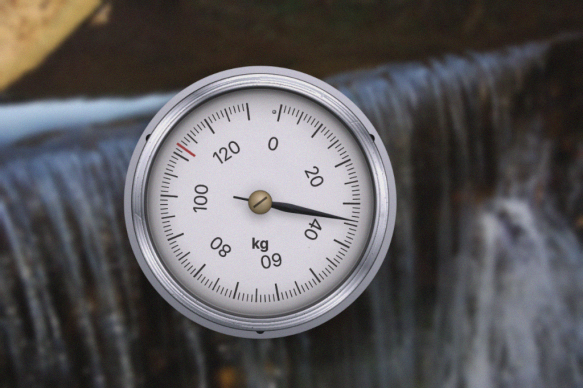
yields **34** kg
